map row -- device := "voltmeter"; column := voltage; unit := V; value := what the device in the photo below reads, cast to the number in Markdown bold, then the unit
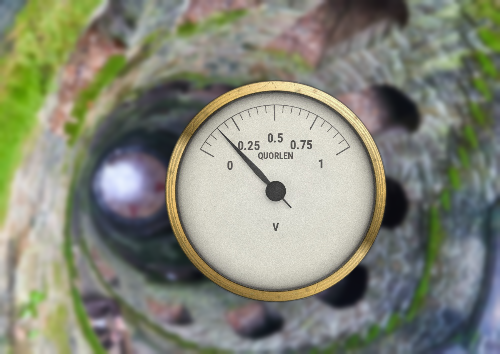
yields **0.15** V
